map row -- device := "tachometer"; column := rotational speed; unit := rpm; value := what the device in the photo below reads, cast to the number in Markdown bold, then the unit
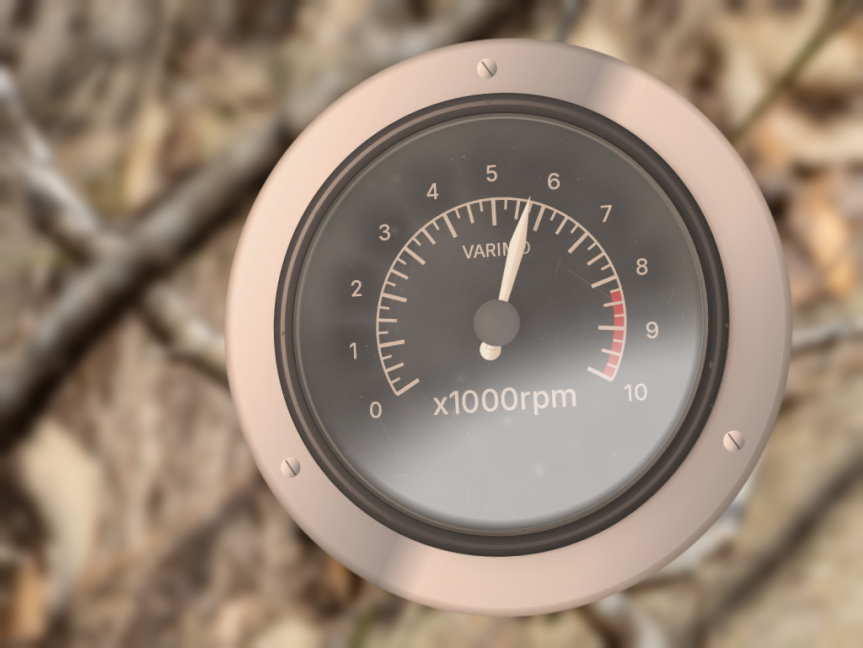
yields **5750** rpm
